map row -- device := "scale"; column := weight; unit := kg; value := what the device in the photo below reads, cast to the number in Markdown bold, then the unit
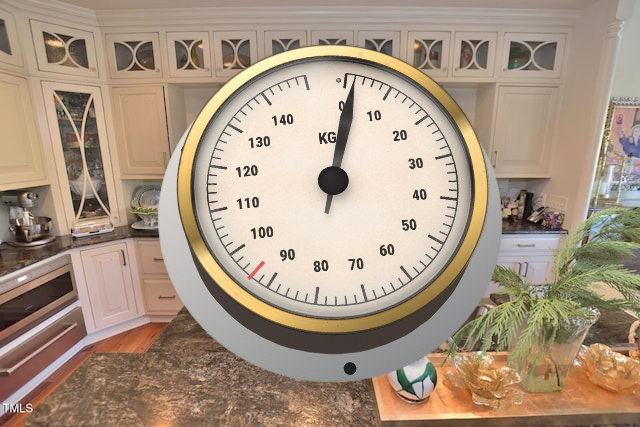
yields **2** kg
